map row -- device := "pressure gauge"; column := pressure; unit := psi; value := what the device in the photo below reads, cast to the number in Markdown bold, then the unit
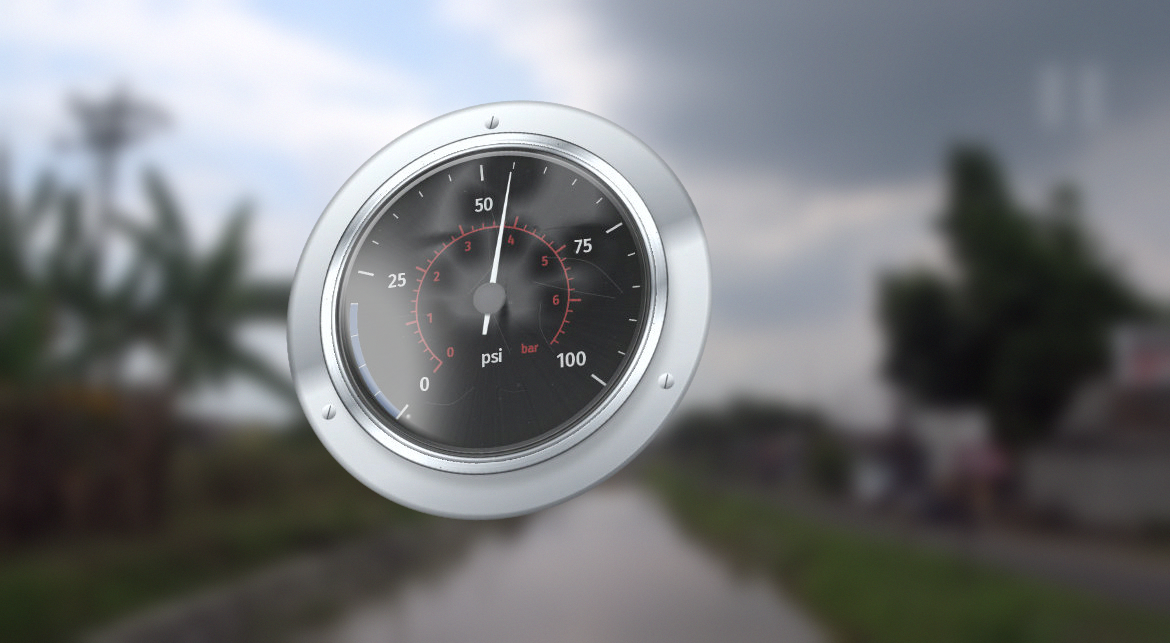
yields **55** psi
